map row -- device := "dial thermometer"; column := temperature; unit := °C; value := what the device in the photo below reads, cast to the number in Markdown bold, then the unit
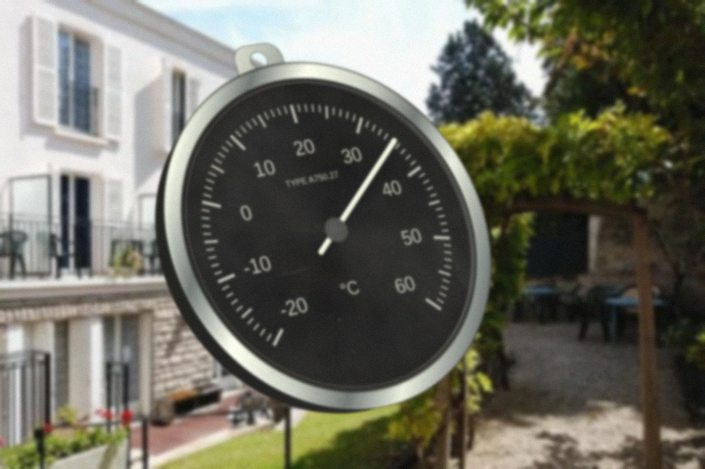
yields **35** °C
